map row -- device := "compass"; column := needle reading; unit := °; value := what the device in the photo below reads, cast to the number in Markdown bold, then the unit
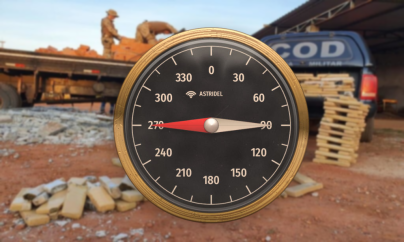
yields **270** °
